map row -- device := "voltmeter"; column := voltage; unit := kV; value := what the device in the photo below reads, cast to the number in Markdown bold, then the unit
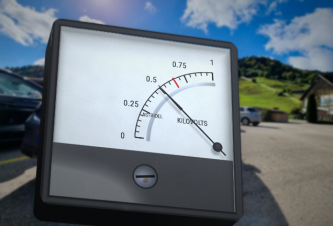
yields **0.5** kV
